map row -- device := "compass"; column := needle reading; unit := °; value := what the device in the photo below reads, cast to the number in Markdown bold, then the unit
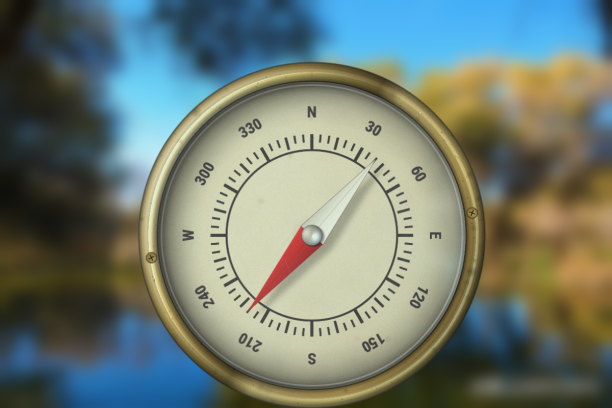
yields **220** °
